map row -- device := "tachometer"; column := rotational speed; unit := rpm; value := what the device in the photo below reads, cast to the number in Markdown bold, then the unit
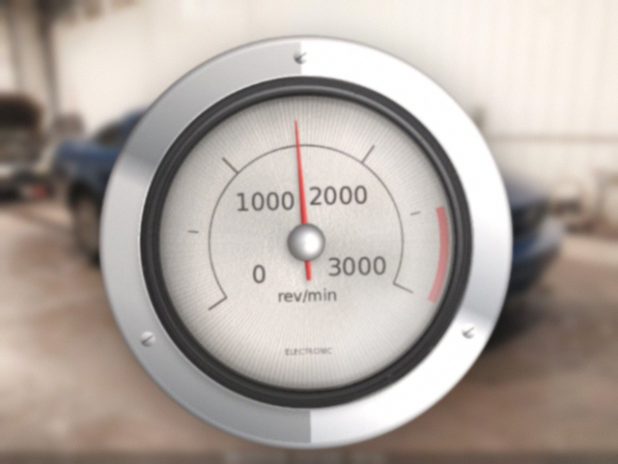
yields **1500** rpm
